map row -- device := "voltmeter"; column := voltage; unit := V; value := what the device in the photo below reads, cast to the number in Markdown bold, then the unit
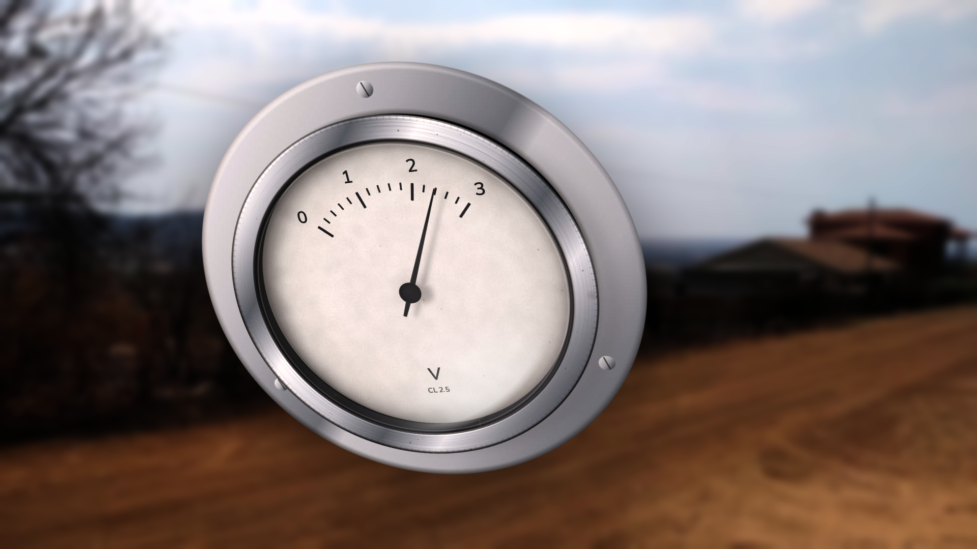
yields **2.4** V
